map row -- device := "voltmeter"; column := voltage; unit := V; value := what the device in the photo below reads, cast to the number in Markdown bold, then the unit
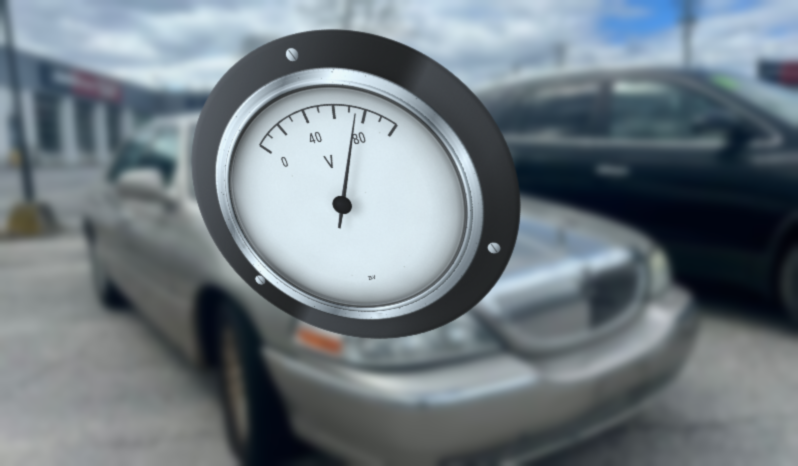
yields **75** V
